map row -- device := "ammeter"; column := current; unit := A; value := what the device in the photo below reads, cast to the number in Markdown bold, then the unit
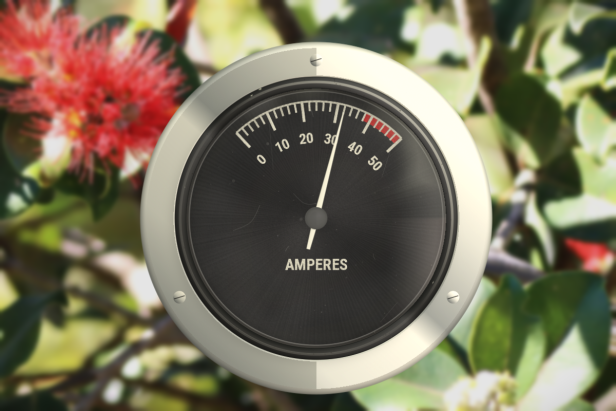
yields **32** A
